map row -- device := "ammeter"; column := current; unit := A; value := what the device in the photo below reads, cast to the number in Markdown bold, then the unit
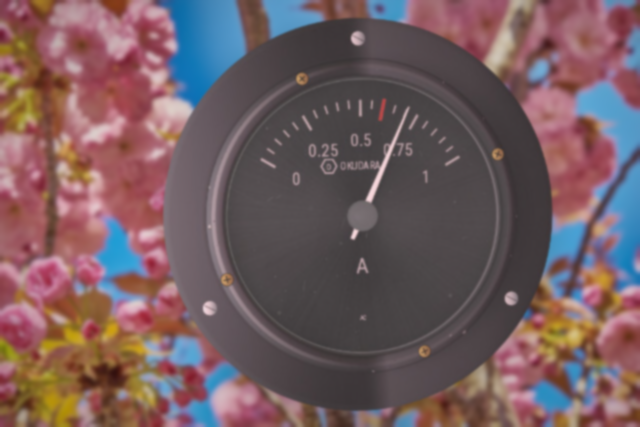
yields **0.7** A
